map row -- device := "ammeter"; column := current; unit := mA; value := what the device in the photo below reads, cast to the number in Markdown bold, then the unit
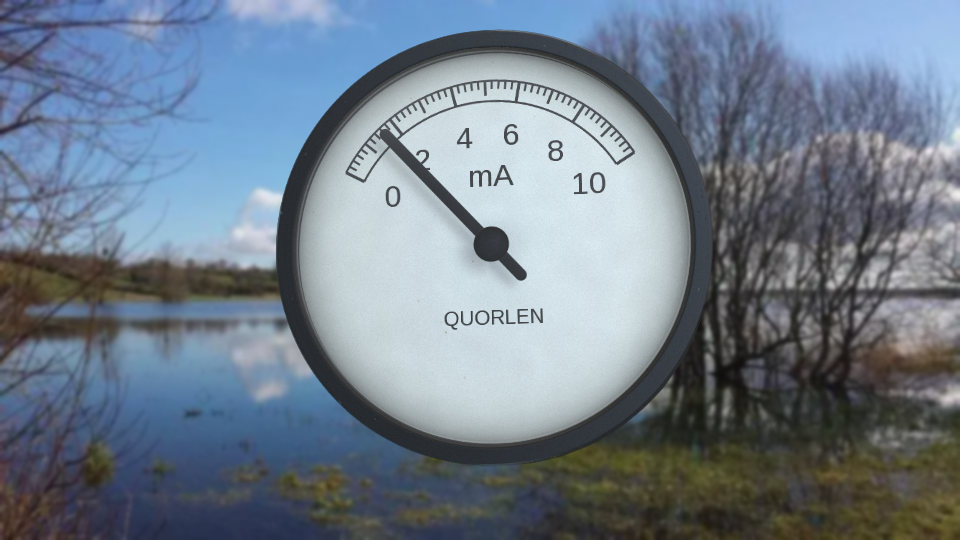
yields **1.6** mA
